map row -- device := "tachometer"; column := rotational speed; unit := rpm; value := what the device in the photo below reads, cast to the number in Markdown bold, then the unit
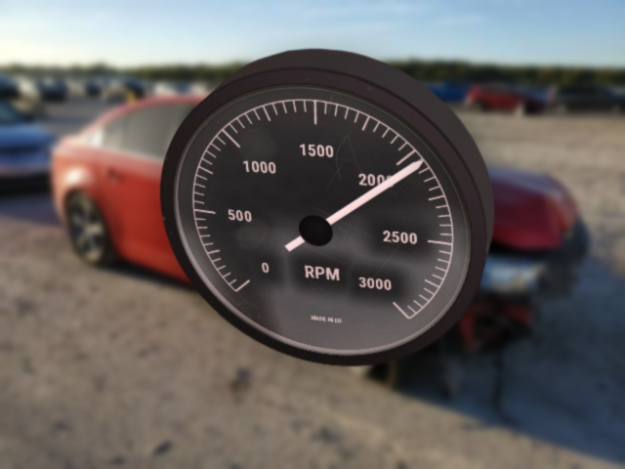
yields **2050** rpm
